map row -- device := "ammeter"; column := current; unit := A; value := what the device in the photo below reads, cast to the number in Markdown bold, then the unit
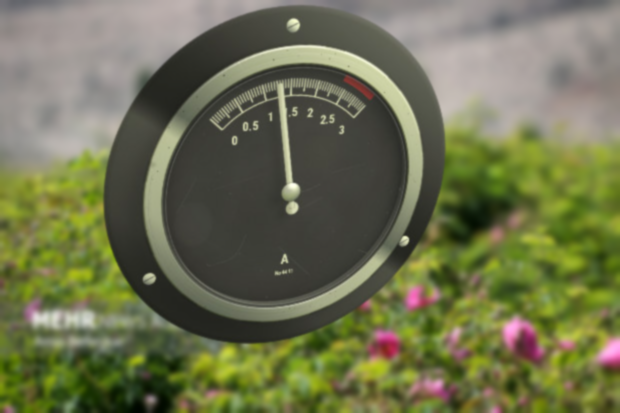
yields **1.25** A
